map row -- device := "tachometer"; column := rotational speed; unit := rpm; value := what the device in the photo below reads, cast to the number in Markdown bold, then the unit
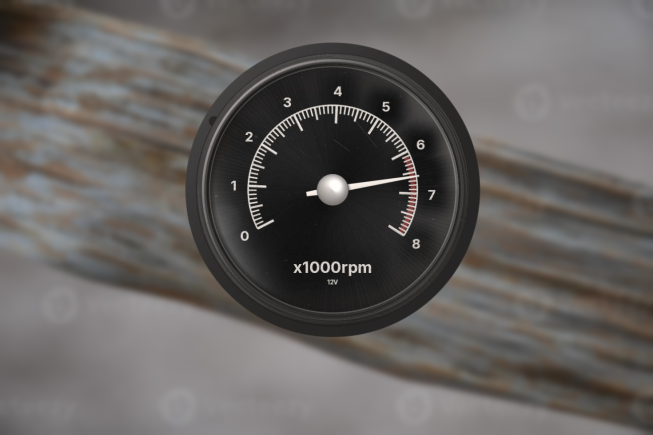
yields **6600** rpm
